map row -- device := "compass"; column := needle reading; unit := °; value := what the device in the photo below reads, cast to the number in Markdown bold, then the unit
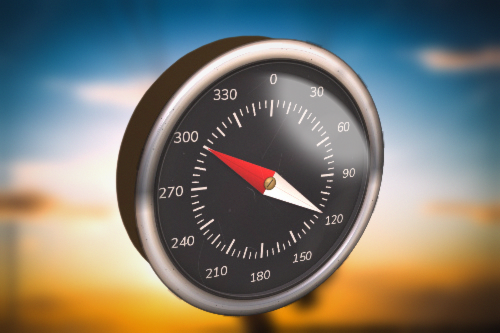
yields **300** °
